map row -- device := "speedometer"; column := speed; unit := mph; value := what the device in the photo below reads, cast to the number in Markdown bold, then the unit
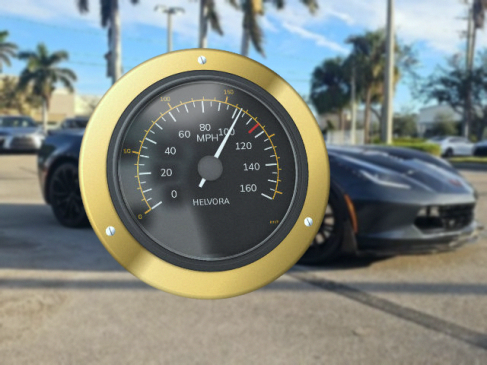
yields **102.5** mph
